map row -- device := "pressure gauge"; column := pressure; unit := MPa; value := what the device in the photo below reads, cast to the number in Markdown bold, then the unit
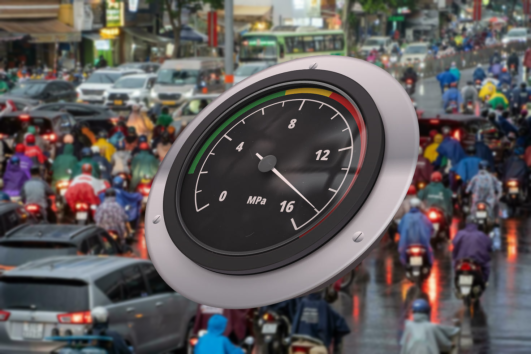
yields **15** MPa
